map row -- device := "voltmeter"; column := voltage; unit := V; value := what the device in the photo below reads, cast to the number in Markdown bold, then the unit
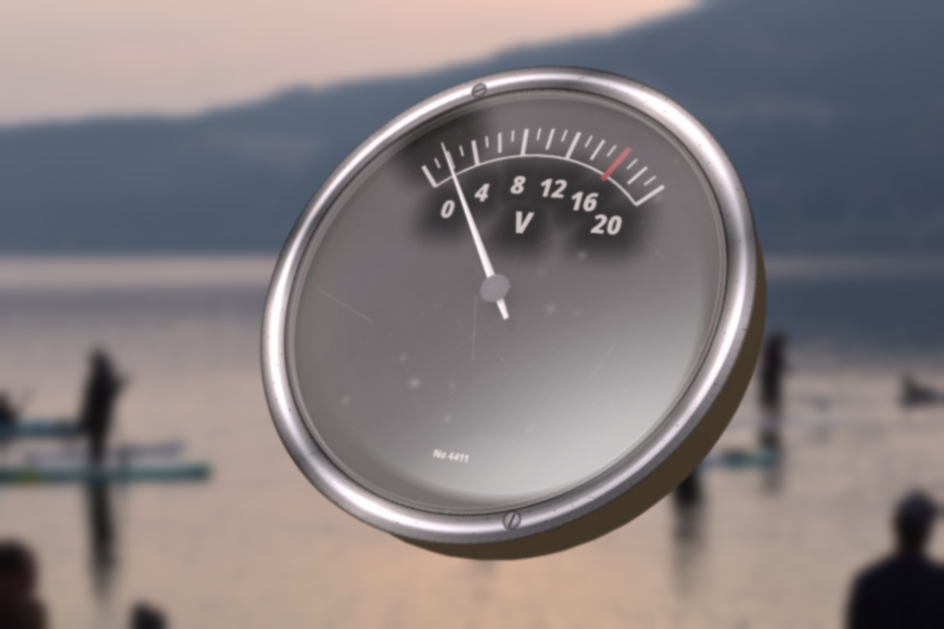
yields **2** V
